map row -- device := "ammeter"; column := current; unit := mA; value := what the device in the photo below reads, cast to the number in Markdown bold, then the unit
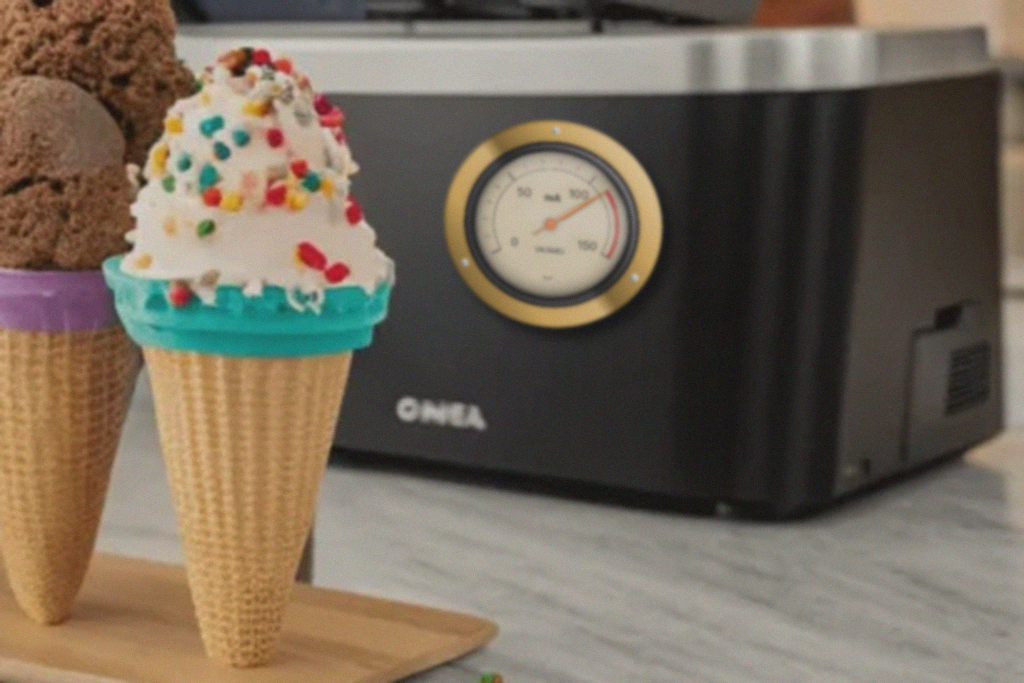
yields **110** mA
